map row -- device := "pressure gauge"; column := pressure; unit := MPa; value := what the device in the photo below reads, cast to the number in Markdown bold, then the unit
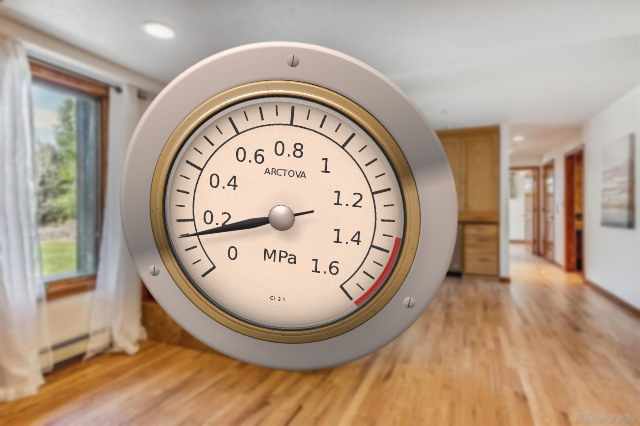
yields **0.15** MPa
